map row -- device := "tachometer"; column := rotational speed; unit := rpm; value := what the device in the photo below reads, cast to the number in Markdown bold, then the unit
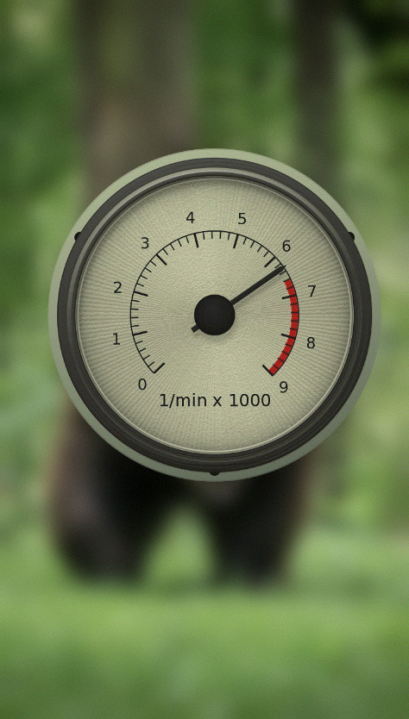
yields **6300** rpm
